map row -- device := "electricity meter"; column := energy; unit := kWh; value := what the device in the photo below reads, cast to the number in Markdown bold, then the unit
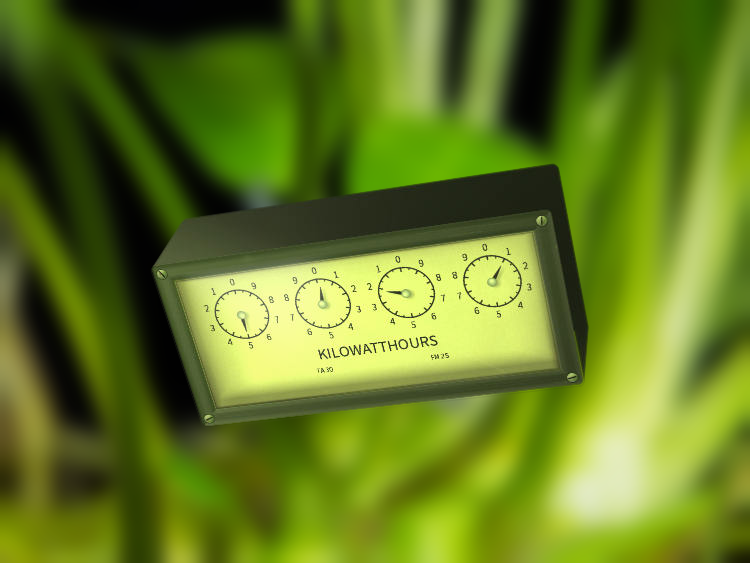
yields **5021** kWh
